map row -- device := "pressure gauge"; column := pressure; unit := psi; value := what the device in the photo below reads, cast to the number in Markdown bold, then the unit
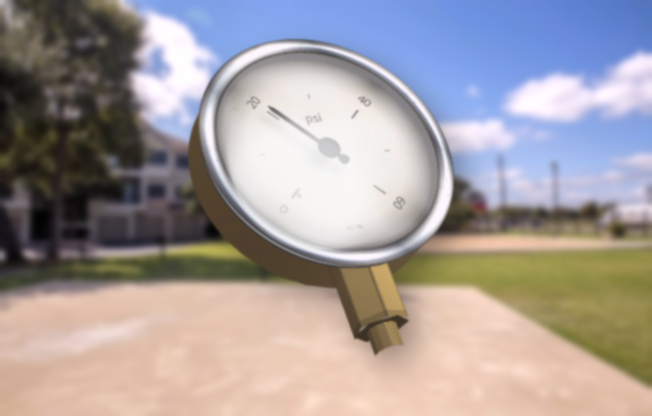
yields **20** psi
